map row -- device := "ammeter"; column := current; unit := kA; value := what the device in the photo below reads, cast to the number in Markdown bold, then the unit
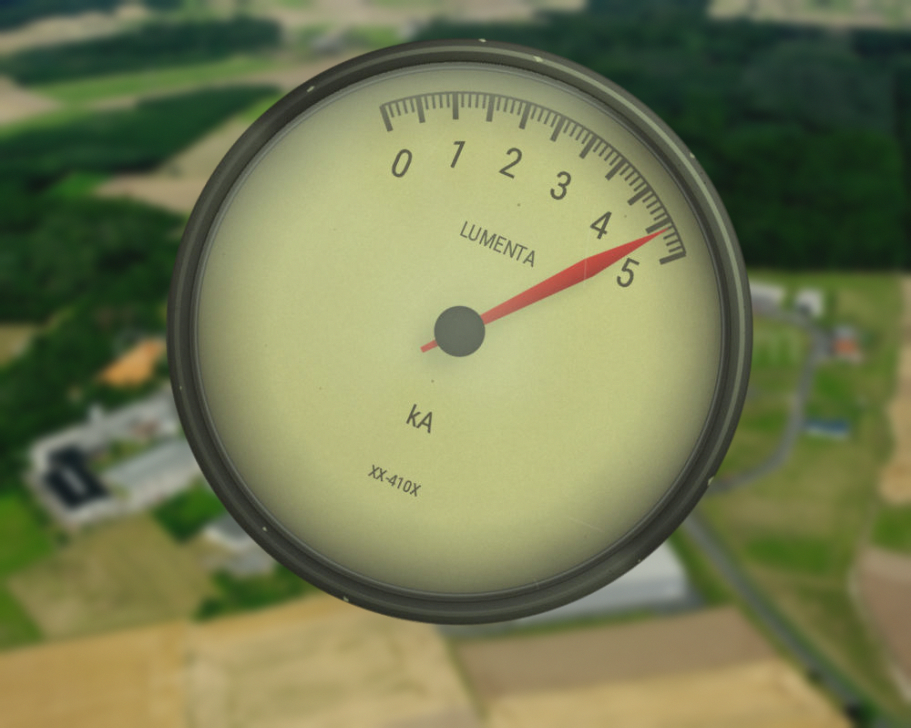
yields **4.6** kA
